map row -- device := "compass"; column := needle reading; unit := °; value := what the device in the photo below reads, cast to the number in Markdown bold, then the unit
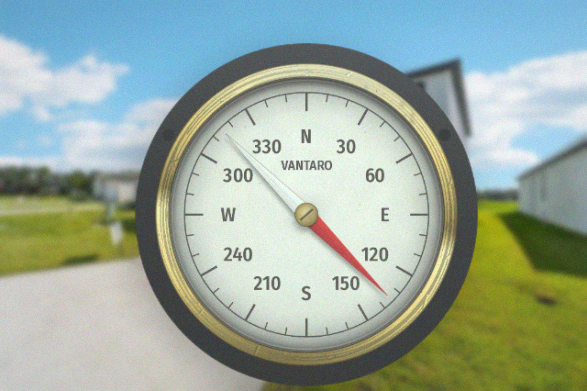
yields **135** °
